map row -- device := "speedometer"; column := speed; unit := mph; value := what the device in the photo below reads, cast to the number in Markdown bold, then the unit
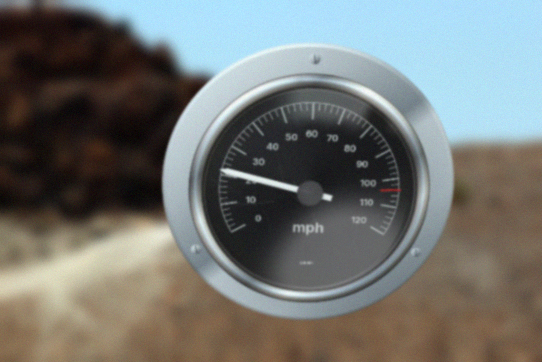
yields **22** mph
